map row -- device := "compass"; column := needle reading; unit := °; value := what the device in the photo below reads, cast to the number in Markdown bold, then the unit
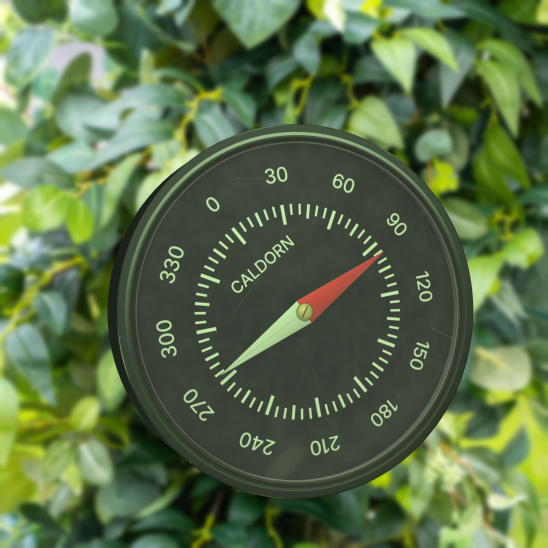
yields **95** °
